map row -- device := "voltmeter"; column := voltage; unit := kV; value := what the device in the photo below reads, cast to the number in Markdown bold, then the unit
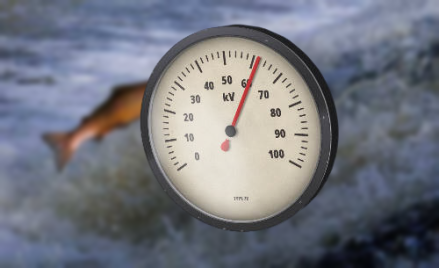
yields **62** kV
